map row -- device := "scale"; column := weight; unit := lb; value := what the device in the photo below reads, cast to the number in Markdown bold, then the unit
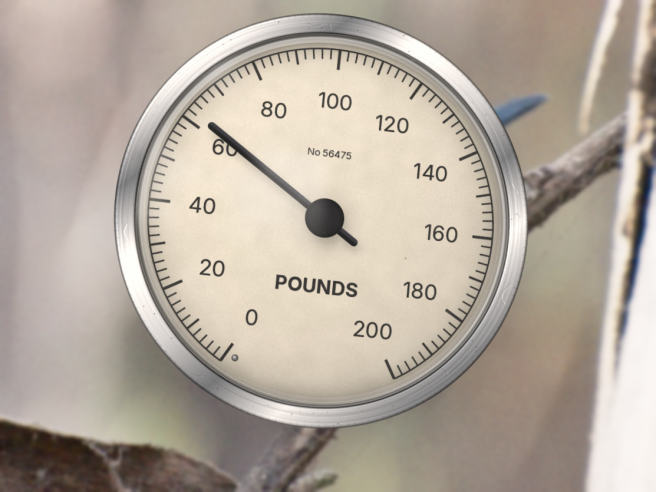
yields **62** lb
